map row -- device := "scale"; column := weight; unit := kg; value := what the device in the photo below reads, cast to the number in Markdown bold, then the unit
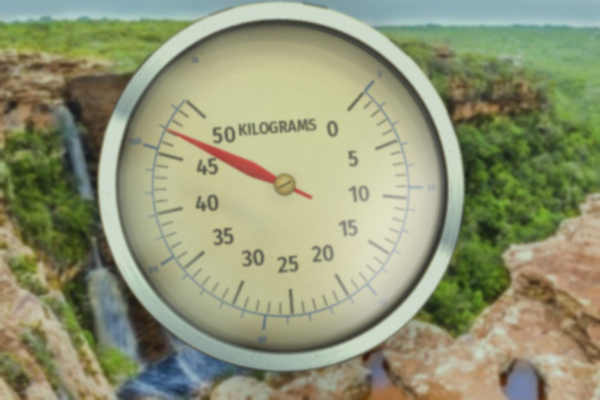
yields **47** kg
